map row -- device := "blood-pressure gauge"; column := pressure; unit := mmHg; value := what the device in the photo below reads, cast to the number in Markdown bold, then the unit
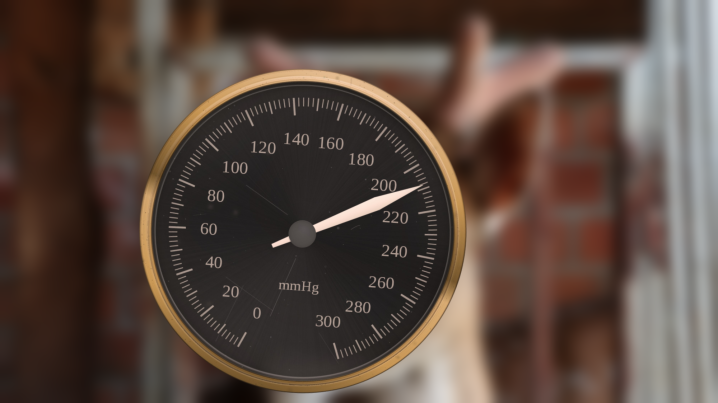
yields **208** mmHg
